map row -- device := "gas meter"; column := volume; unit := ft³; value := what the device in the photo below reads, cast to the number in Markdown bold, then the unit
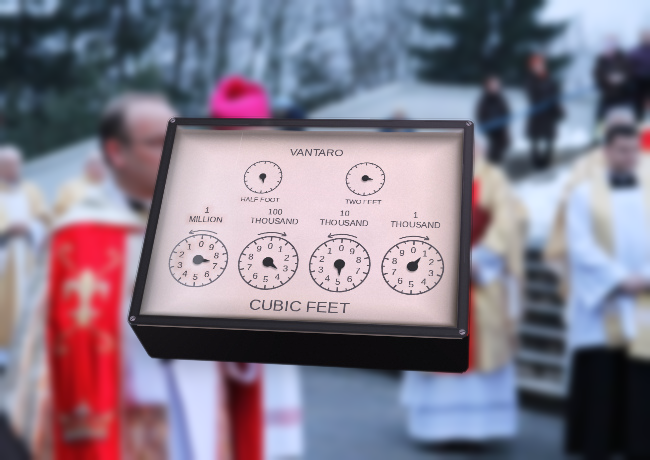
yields **735100** ft³
